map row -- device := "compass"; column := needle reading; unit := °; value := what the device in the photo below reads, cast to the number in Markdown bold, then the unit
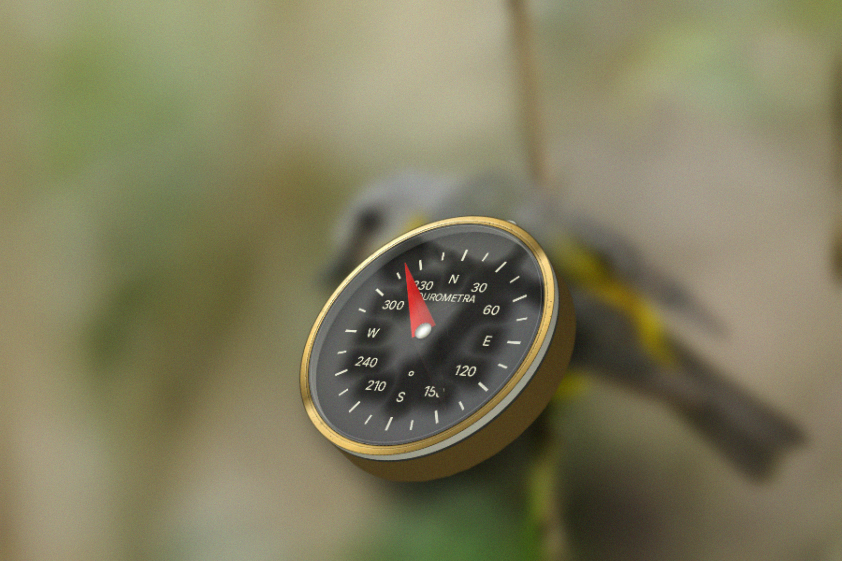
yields **322.5** °
